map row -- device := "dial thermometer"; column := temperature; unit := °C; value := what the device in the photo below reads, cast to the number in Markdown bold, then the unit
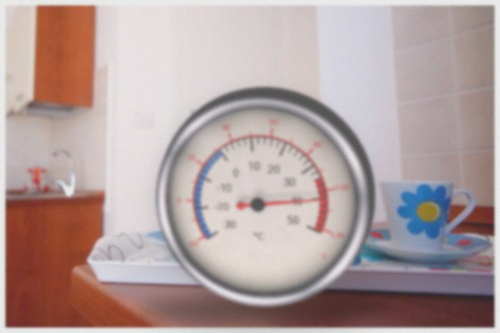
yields **40** °C
